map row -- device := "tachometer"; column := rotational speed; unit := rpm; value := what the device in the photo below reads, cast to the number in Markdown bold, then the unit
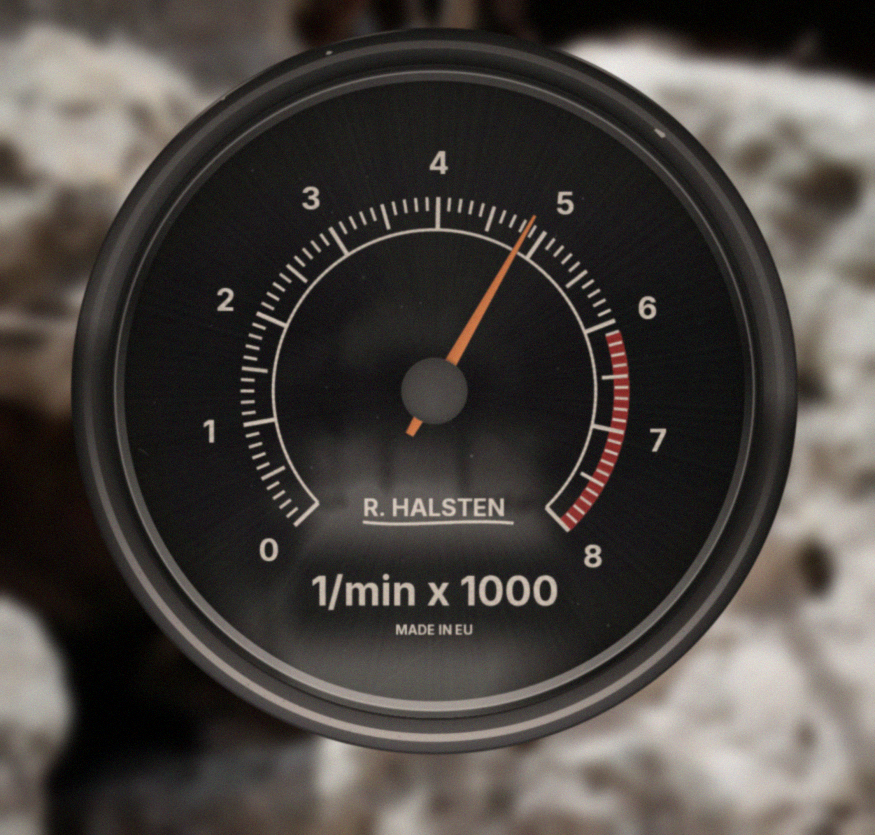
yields **4850** rpm
